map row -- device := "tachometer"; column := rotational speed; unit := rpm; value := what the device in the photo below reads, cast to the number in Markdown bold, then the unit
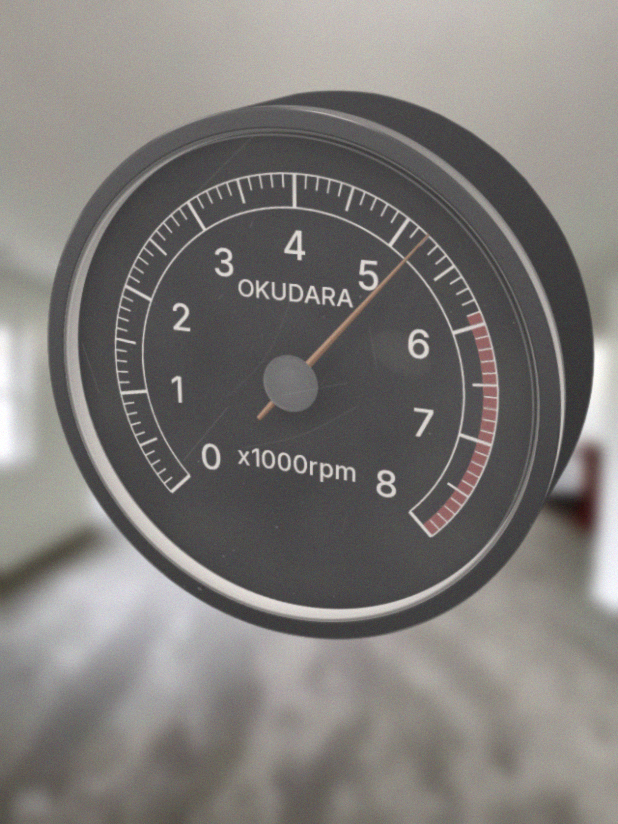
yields **5200** rpm
